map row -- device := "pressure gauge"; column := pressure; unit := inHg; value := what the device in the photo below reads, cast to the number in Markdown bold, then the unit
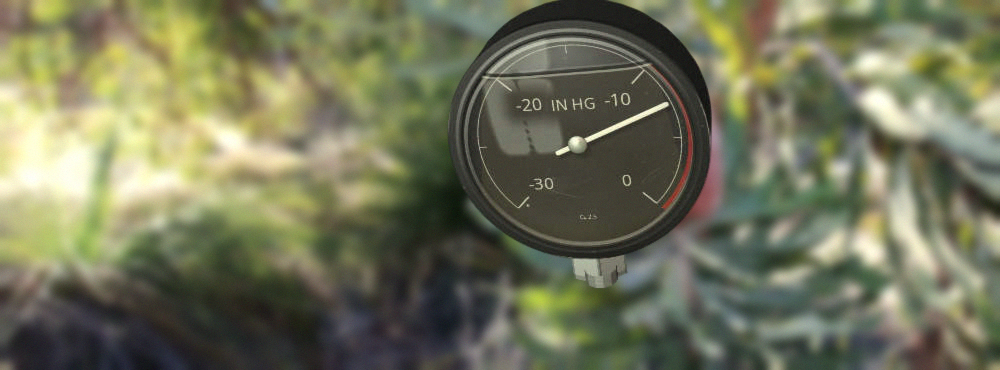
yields **-7.5** inHg
